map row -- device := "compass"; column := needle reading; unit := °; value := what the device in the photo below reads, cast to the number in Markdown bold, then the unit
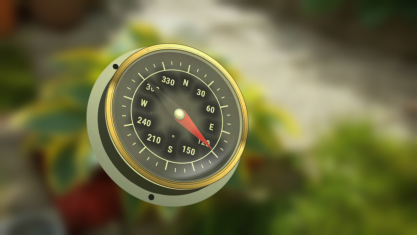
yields **120** °
